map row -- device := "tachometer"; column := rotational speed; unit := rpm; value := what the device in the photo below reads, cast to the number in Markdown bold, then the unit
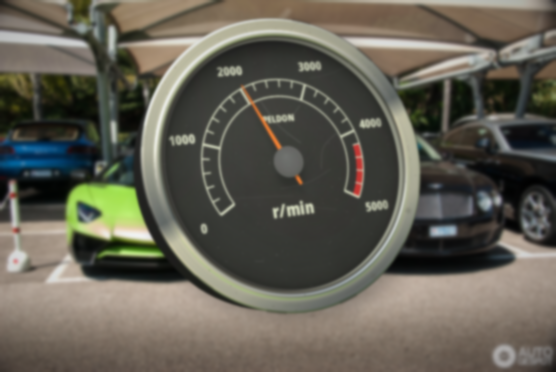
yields **2000** rpm
